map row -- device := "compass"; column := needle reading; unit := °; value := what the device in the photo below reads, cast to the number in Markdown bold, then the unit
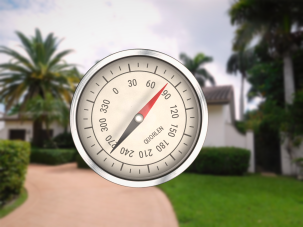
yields **80** °
